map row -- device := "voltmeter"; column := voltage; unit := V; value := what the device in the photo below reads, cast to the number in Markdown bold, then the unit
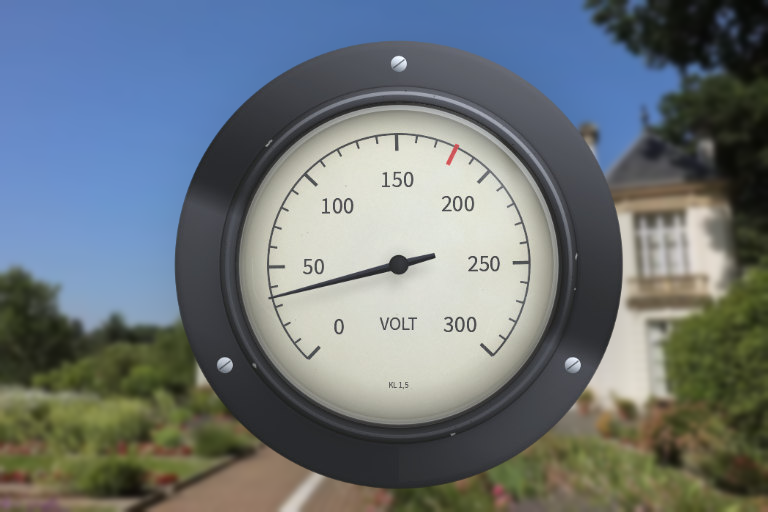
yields **35** V
